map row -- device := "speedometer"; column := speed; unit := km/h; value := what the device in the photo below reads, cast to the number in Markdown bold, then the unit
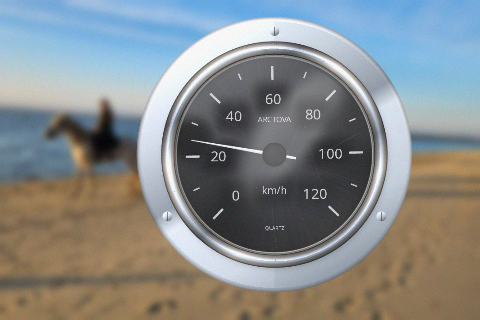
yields **25** km/h
